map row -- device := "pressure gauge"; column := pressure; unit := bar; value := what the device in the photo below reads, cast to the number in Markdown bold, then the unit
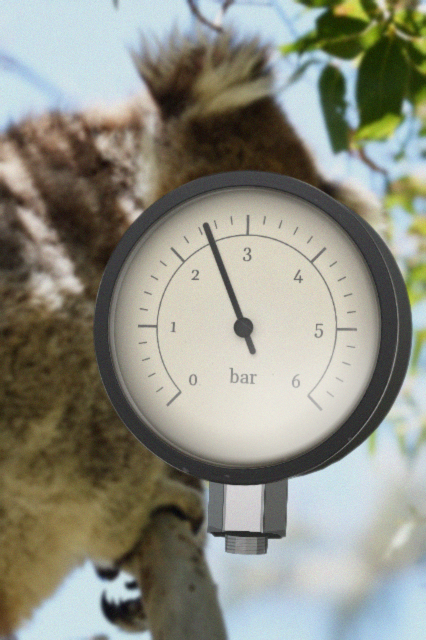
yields **2.5** bar
